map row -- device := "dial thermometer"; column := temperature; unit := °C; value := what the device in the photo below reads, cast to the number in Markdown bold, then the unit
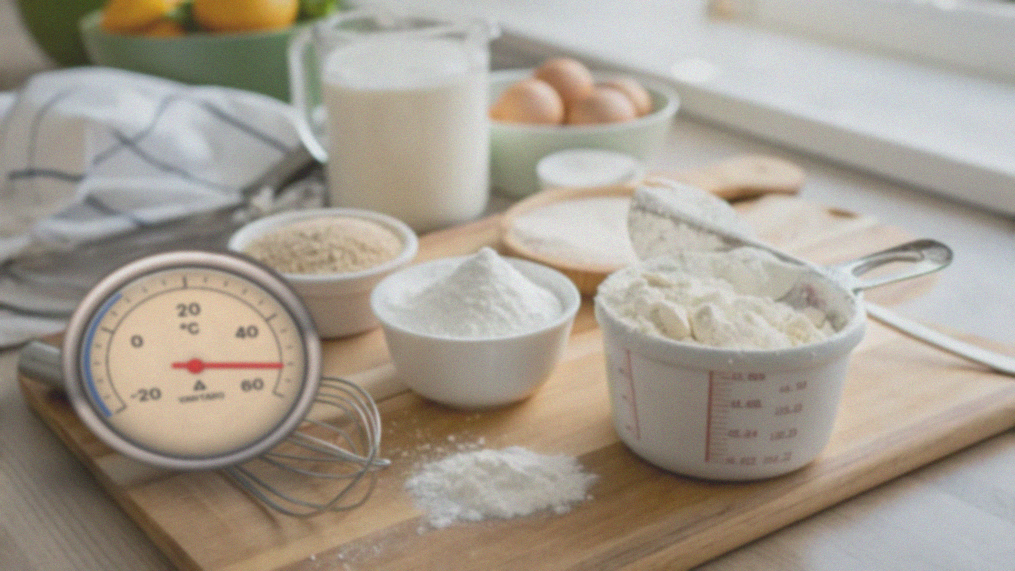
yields **52** °C
